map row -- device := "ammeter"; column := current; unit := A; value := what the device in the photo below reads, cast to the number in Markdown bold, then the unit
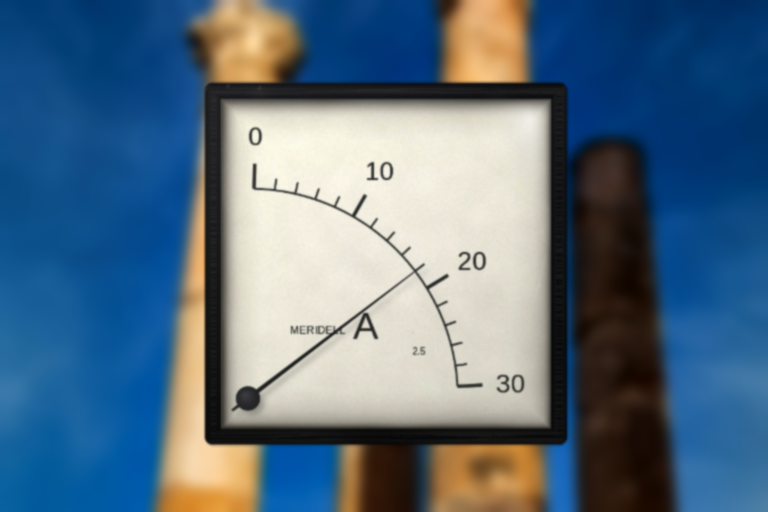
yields **18** A
